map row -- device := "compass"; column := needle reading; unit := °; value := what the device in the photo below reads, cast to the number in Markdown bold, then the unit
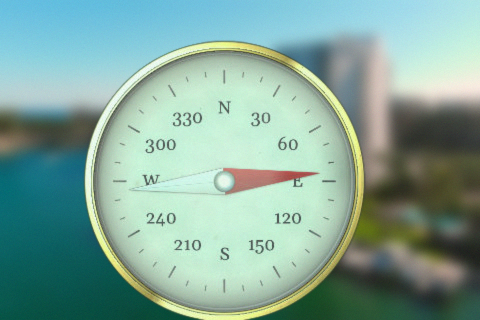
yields **85** °
